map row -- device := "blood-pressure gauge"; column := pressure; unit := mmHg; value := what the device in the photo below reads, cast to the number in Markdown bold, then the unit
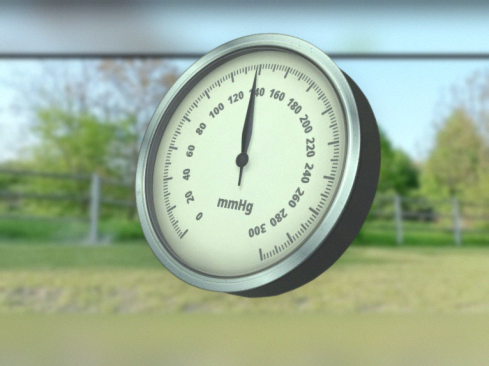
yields **140** mmHg
